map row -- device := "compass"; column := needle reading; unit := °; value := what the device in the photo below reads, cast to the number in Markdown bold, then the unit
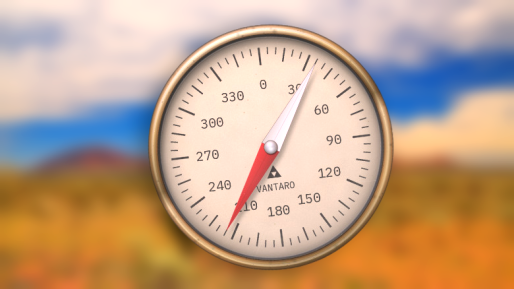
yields **215** °
